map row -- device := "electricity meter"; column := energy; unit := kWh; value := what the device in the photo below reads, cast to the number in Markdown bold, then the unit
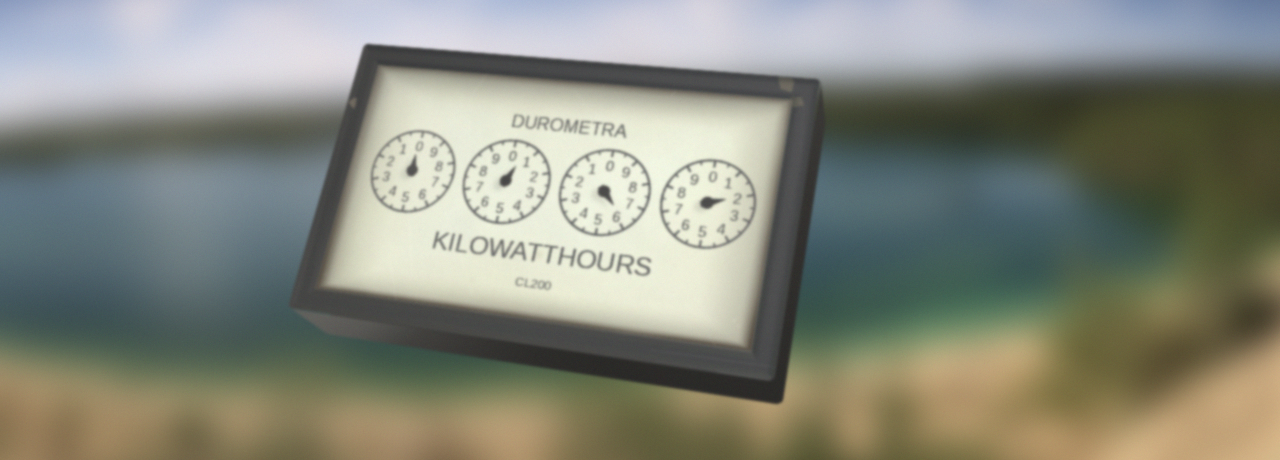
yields **62** kWh
